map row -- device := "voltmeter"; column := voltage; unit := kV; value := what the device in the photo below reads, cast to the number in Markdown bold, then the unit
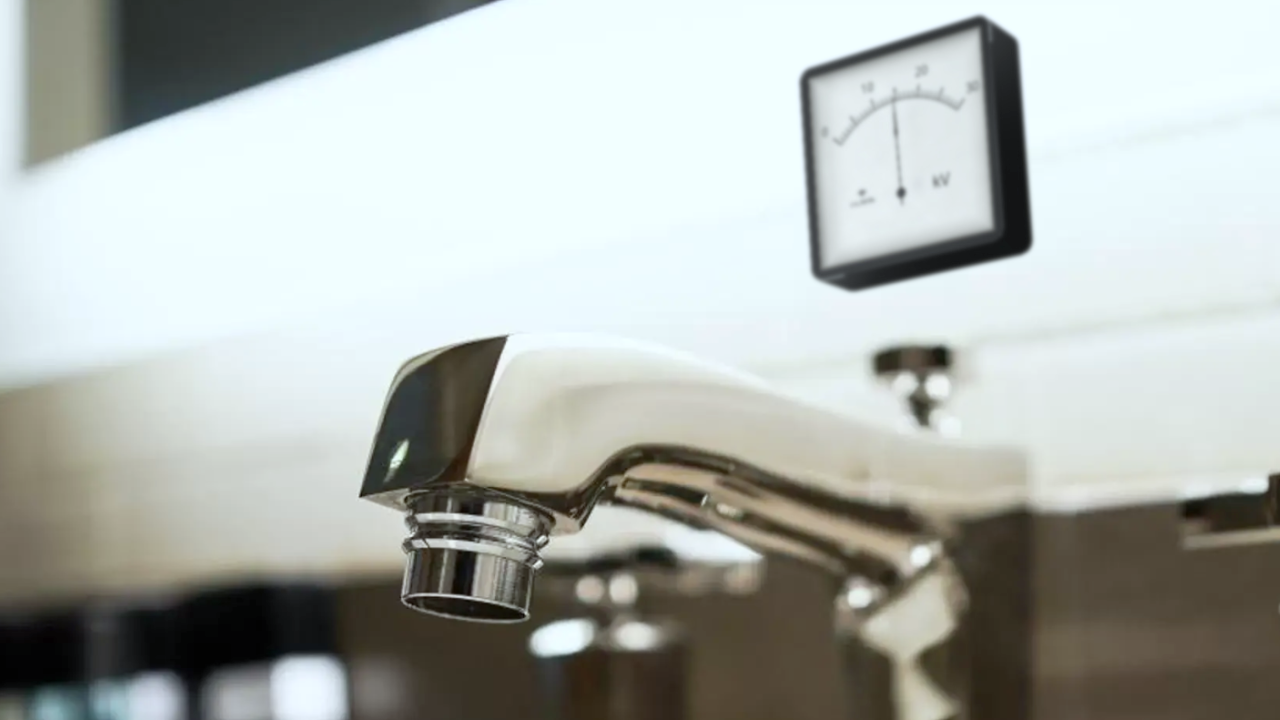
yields **15** kV
